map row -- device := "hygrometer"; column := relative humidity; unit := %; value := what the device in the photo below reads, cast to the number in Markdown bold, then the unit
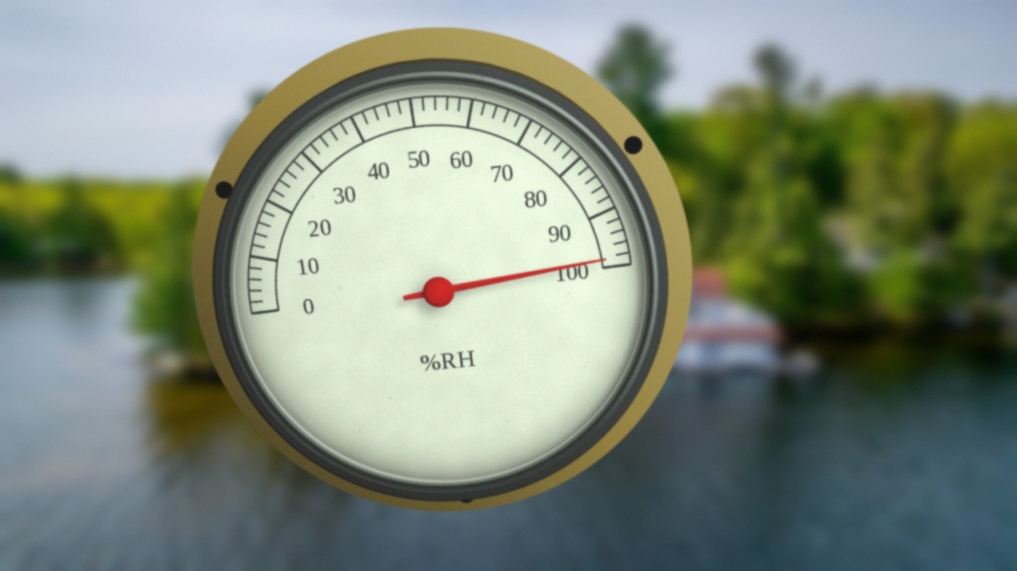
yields **98** %
